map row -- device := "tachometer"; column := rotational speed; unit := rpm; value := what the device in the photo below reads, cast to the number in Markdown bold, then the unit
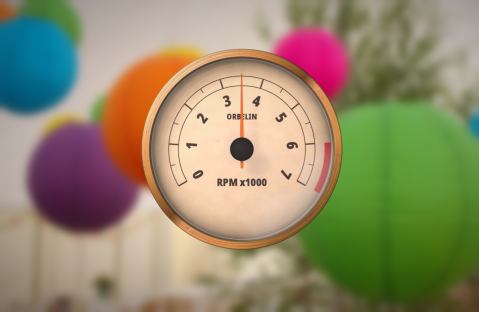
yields **3500** rpm
